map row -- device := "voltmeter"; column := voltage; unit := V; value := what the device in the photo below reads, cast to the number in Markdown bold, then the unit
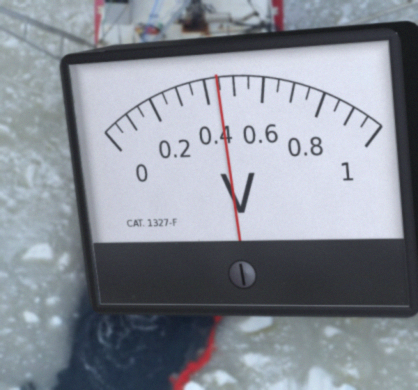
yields **0.45** V
